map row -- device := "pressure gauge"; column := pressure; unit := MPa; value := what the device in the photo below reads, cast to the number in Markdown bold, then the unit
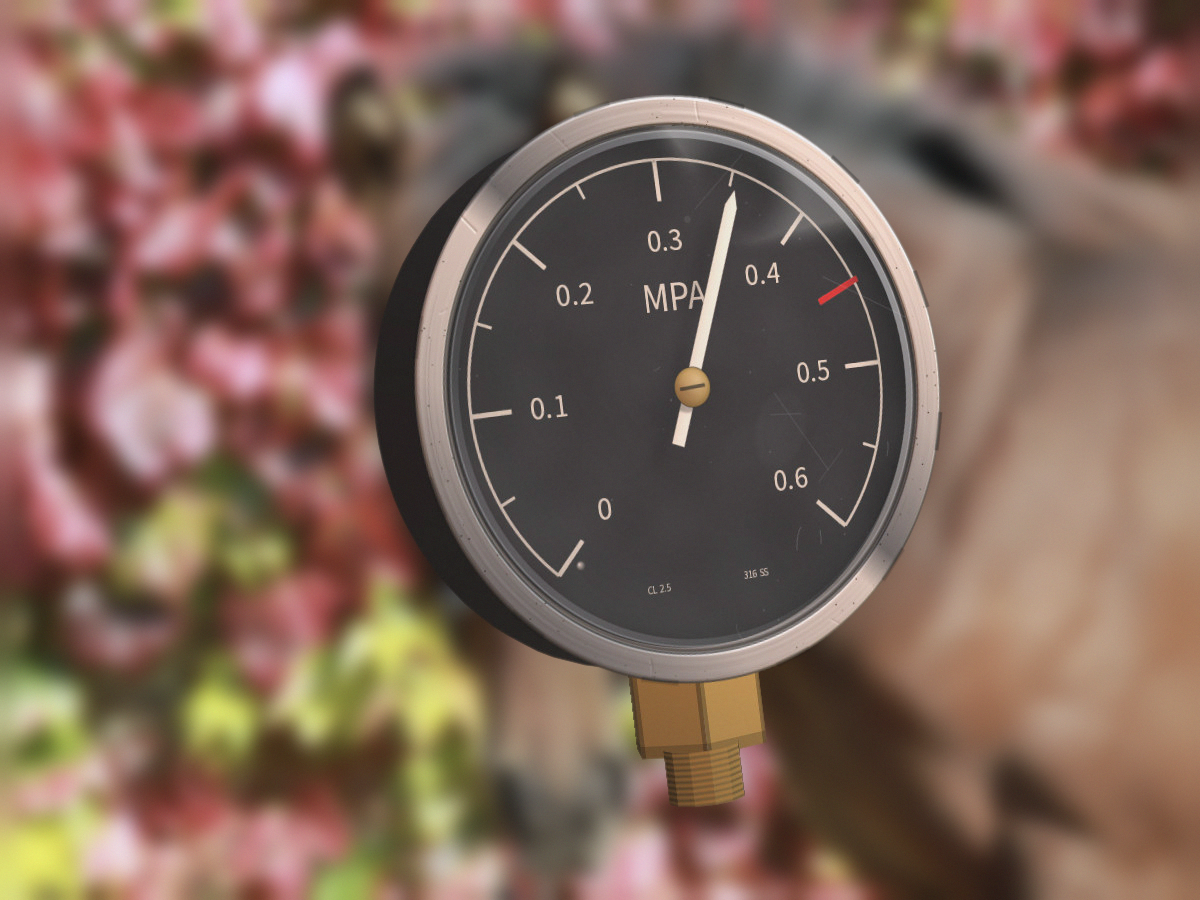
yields **0.35** MPa
